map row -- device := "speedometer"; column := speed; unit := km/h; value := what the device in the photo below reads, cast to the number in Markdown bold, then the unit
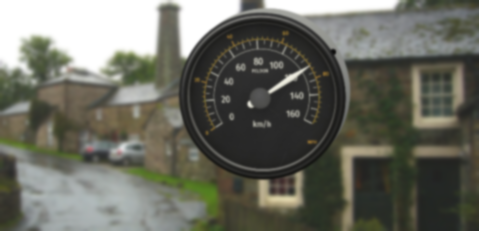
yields **120** km/h
